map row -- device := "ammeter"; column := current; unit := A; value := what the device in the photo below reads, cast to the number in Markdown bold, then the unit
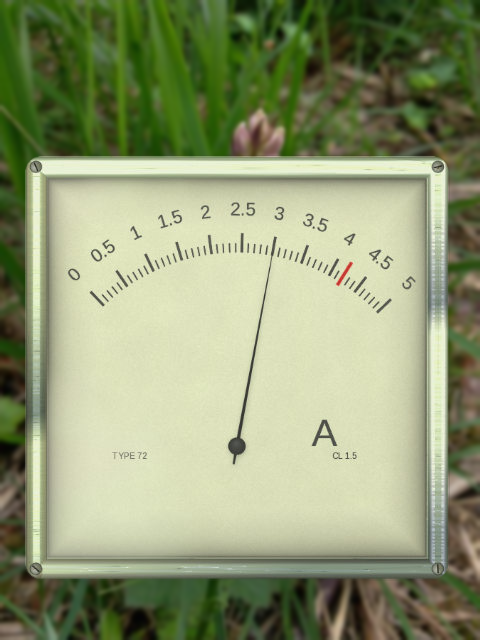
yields **3** A
